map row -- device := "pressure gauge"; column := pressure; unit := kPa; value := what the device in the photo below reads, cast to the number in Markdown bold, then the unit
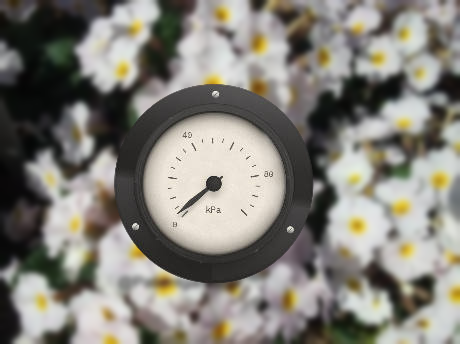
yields **2.5** kPa
